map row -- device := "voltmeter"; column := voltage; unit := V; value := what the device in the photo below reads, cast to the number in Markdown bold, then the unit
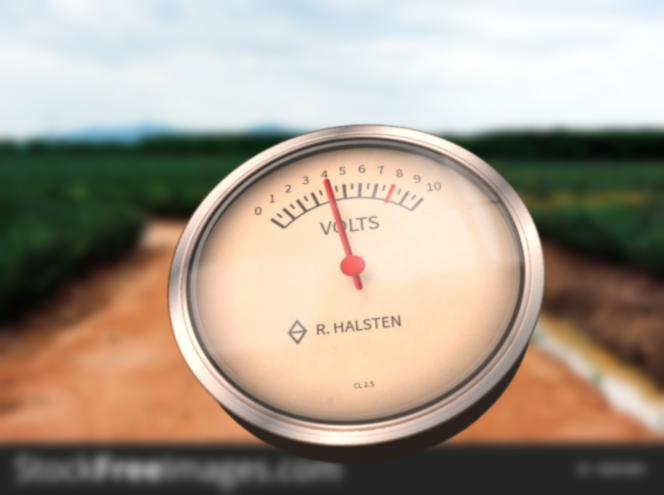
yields **4** V
